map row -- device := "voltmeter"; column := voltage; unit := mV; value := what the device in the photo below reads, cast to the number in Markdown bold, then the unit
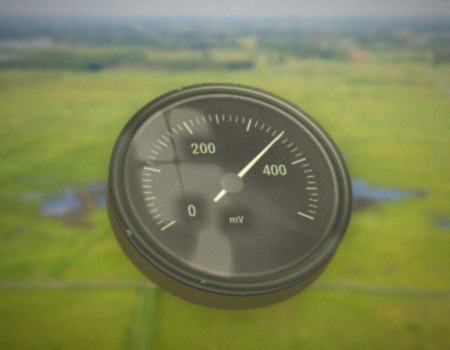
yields **350** mV
